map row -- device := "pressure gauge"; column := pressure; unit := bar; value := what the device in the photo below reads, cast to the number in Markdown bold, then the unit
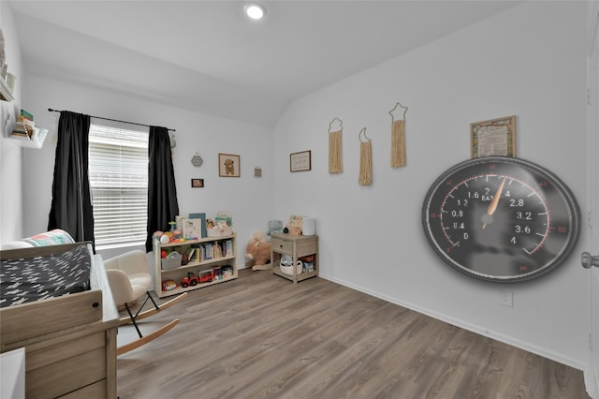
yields **2.3** bar
